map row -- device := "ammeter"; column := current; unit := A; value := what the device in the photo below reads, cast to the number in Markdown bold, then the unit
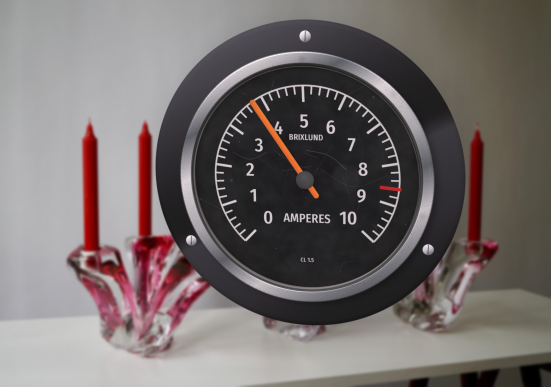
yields **3.8** A
